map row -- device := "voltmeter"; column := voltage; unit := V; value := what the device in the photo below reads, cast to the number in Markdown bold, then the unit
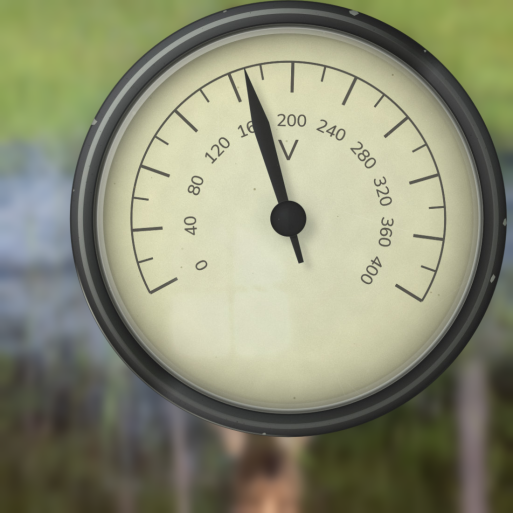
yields **170** V
